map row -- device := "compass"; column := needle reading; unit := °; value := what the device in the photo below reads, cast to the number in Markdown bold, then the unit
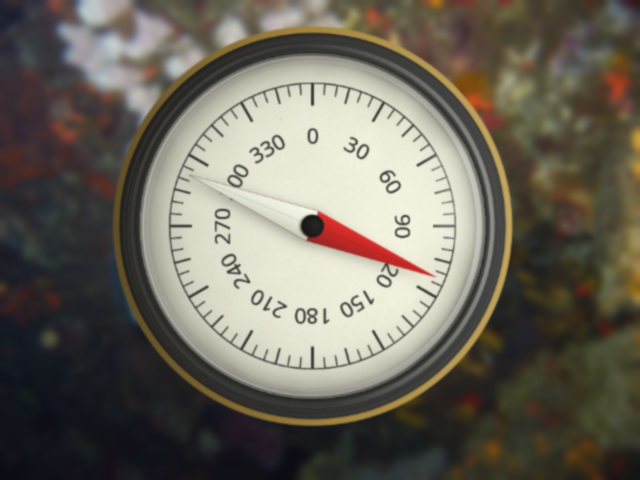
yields **112.5** °
